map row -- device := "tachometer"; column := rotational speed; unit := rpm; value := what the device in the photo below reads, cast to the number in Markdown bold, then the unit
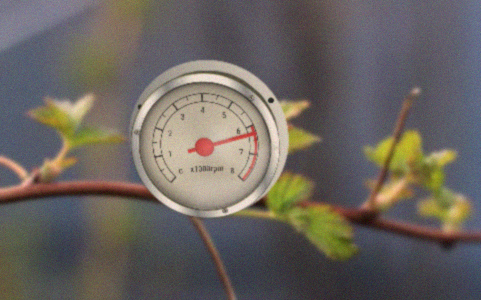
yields **6250** rpm
